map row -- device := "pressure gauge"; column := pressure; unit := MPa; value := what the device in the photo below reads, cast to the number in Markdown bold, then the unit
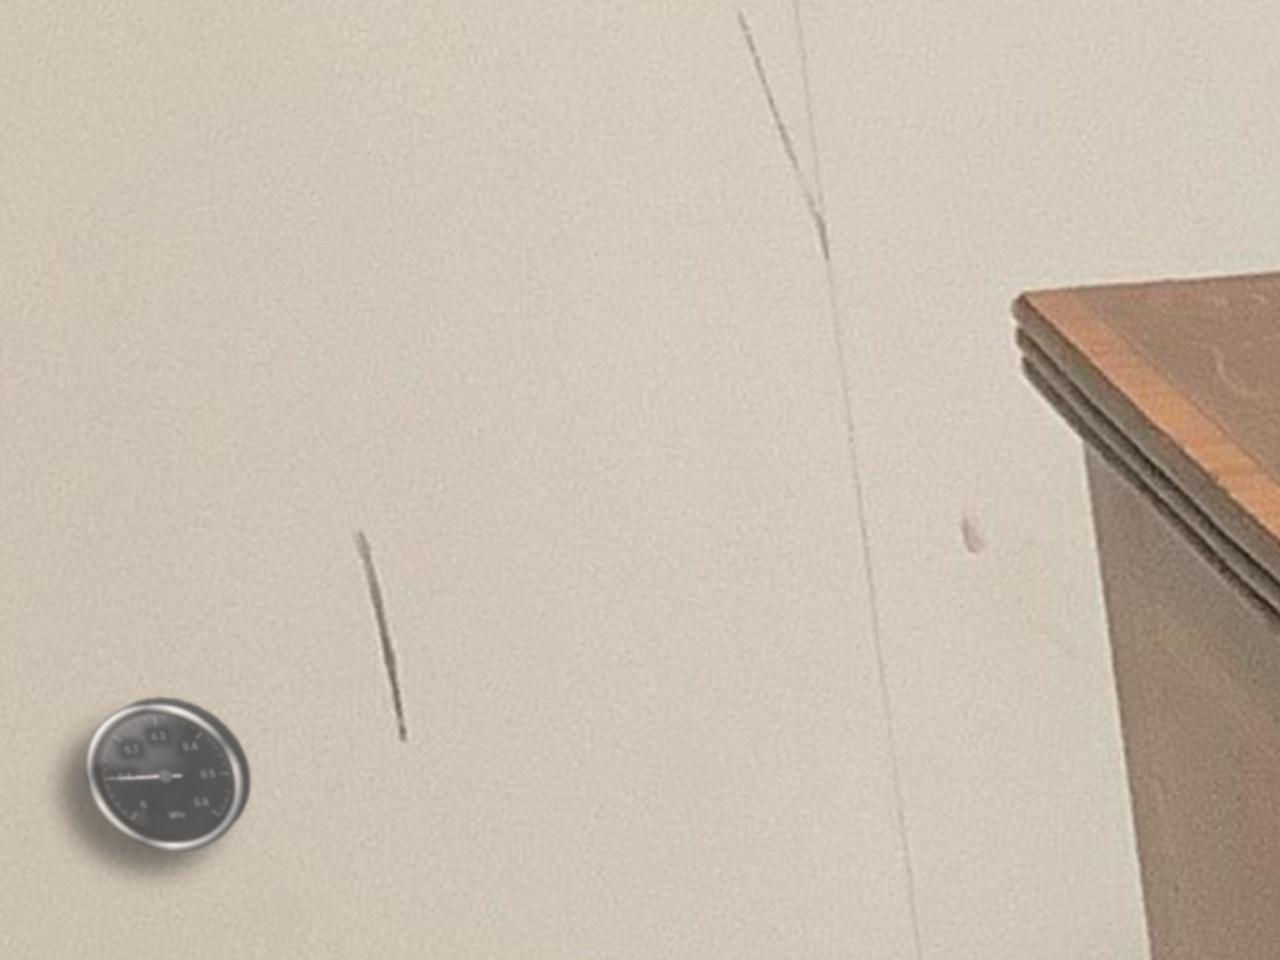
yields **0.1** MPa
